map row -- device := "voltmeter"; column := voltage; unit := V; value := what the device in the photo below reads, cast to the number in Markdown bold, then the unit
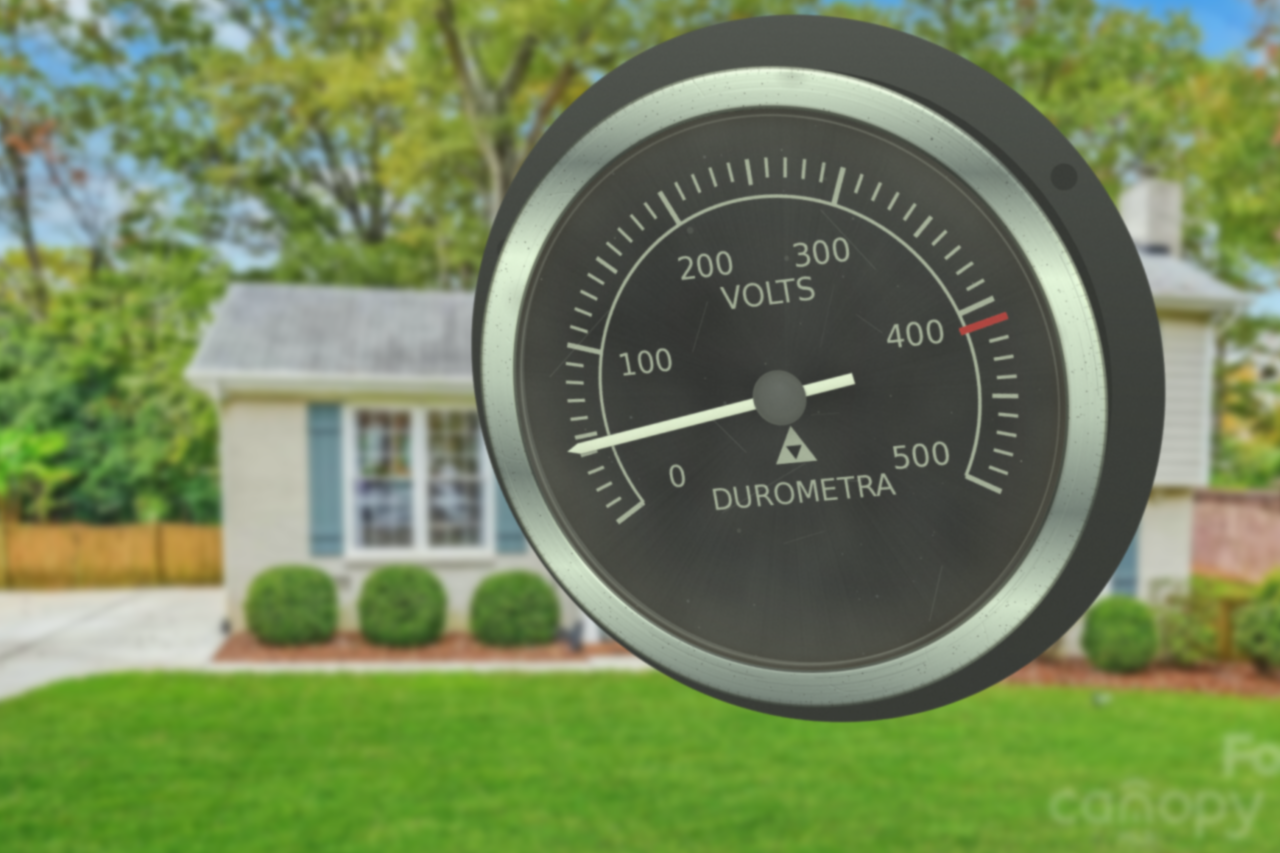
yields **45** V
